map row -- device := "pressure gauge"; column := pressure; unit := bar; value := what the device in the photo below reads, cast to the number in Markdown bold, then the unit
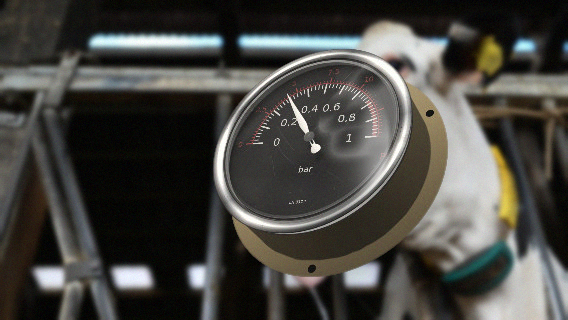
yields **0.3** bar
